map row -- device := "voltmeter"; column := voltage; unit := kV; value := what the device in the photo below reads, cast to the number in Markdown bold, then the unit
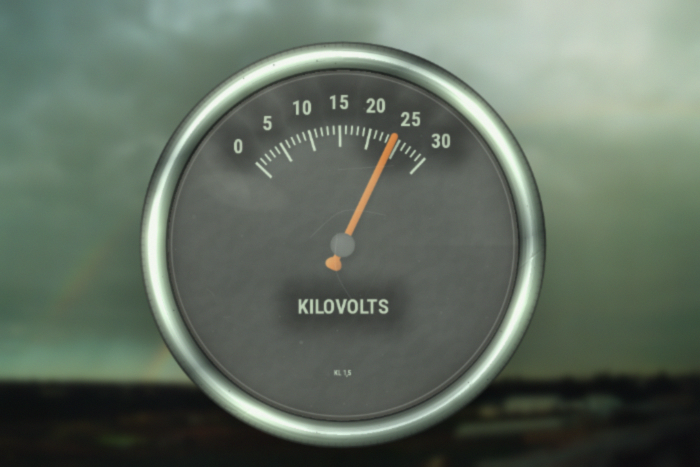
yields **24** kV
